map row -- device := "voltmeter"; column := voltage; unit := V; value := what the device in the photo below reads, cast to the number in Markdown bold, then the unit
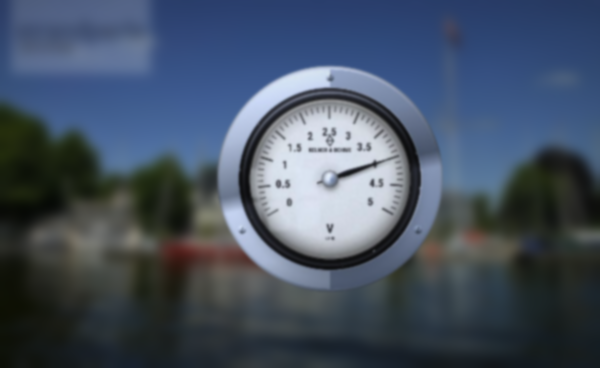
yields **4** V
